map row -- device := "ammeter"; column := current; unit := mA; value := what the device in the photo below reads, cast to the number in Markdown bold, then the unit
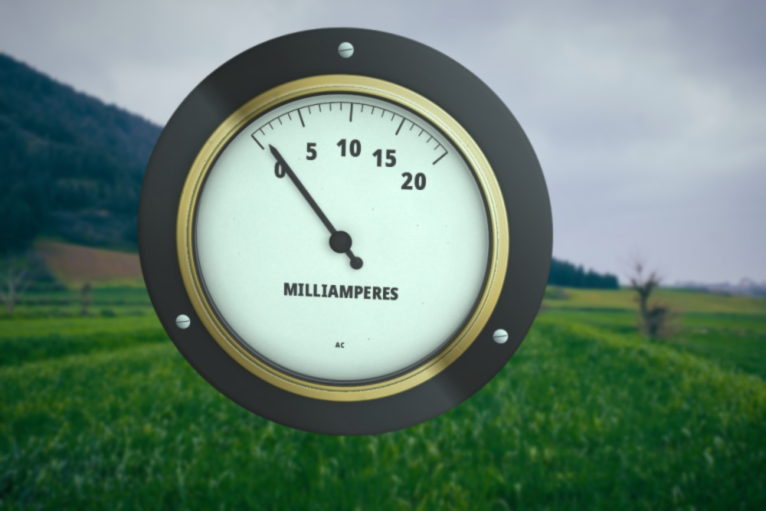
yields **1** mA
